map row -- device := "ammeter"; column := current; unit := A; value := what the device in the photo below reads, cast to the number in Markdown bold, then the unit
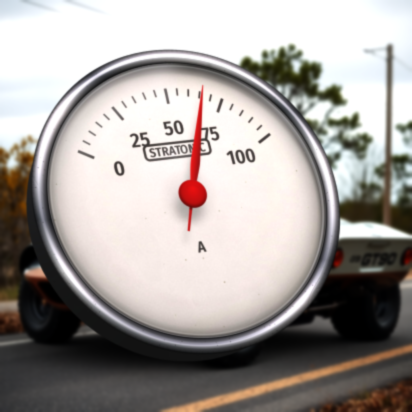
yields **65** A
